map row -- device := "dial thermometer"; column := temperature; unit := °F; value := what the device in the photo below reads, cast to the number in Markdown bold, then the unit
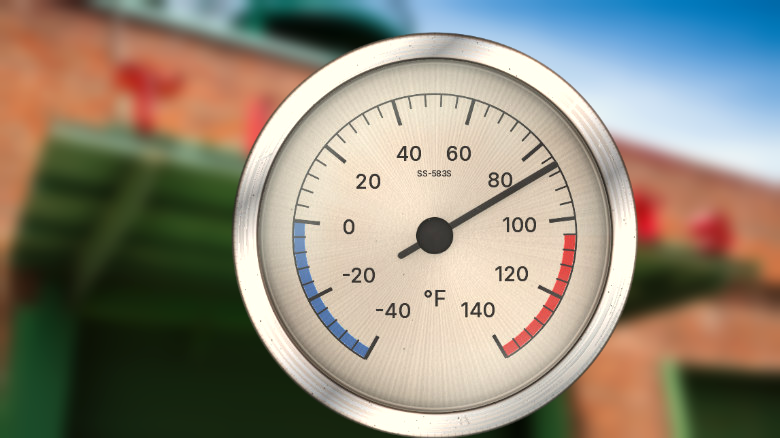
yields **86** °F
